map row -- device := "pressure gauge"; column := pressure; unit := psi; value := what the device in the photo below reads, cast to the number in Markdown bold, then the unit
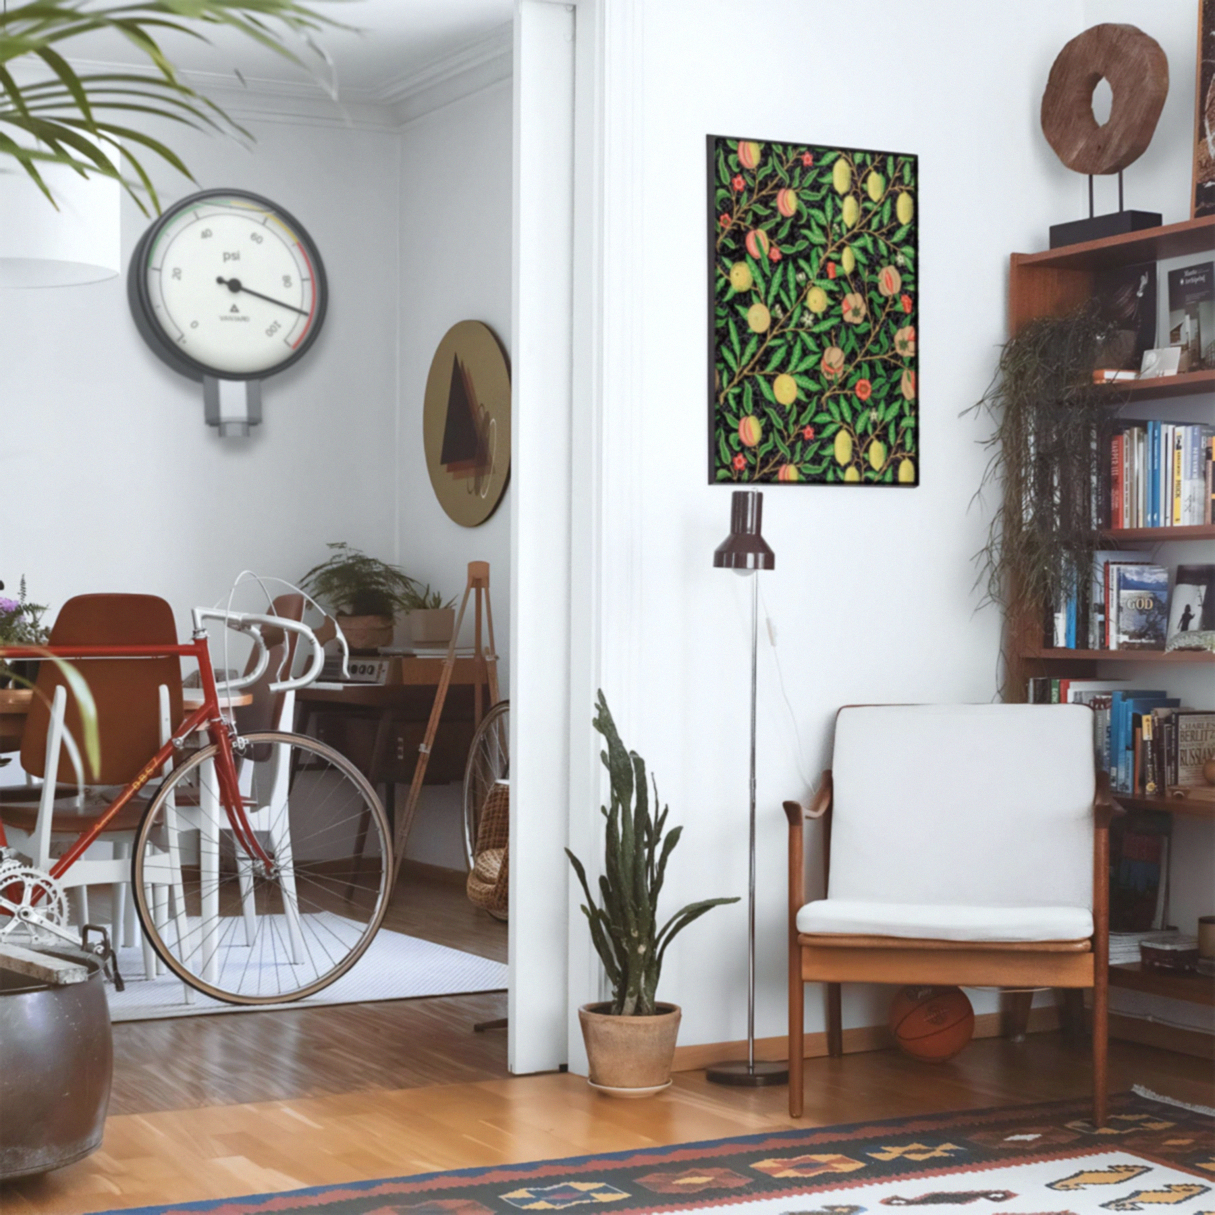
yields **90** psi
